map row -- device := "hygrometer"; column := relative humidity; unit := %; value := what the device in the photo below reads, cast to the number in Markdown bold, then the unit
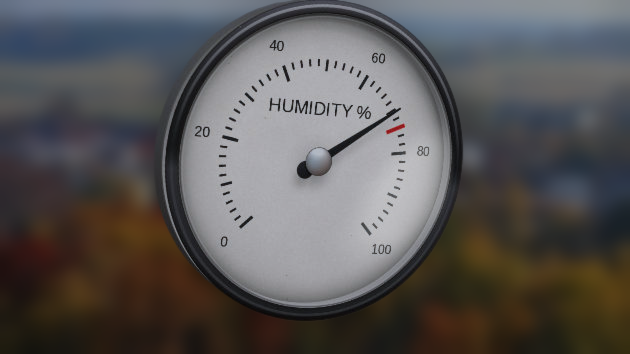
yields **70** %
